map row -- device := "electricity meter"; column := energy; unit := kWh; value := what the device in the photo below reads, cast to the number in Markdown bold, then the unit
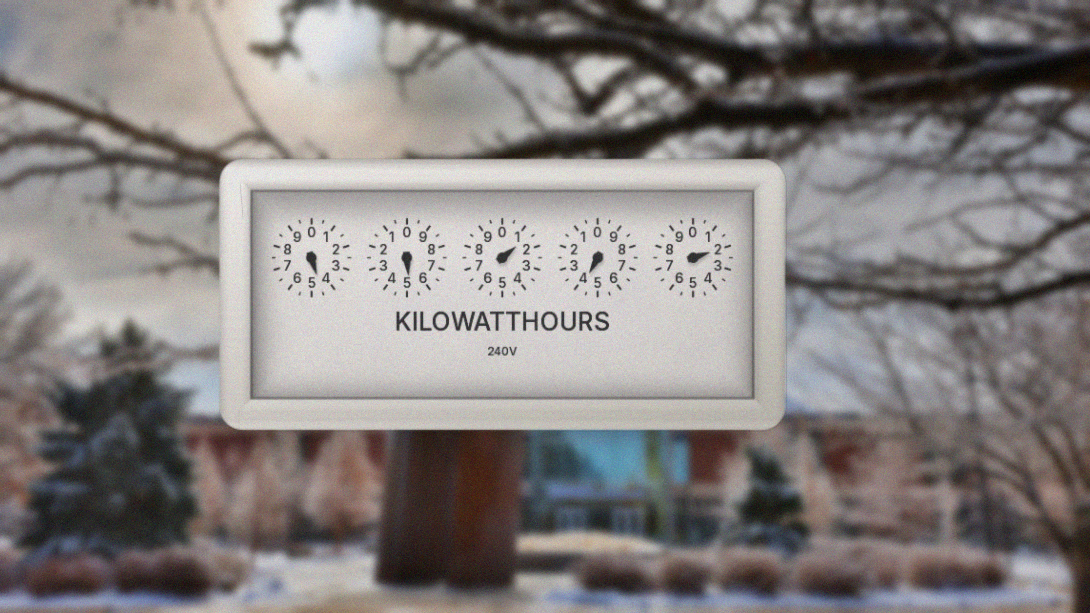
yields **45142** kWh
